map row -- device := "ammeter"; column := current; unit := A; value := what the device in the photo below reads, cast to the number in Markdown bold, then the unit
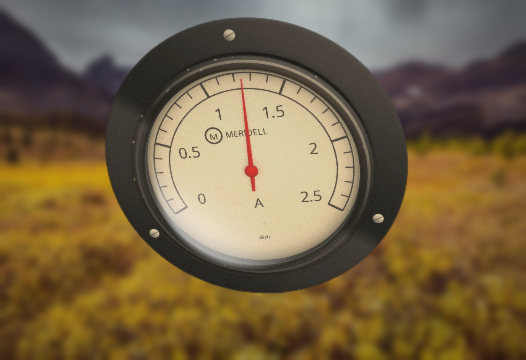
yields **1.25** A
